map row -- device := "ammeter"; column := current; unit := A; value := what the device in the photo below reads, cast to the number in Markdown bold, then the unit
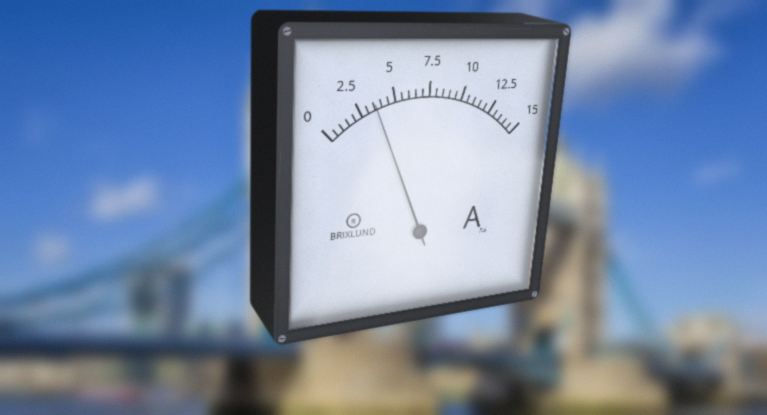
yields **3.5** A
